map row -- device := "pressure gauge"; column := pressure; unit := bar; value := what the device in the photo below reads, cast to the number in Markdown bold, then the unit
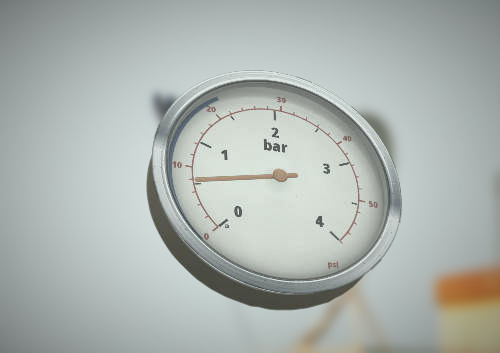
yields **0.5** bar
